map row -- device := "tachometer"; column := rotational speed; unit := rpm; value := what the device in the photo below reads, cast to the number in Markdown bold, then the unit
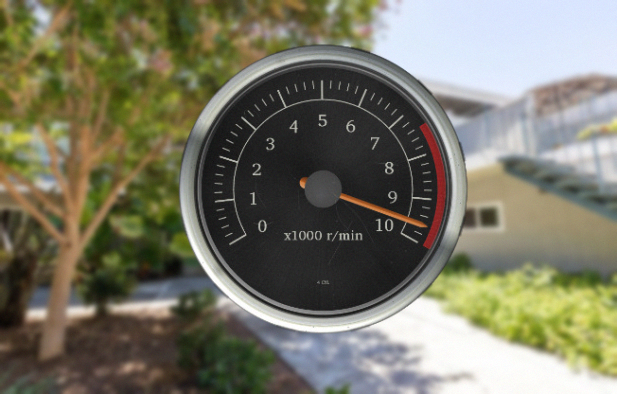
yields **9600** rpm
